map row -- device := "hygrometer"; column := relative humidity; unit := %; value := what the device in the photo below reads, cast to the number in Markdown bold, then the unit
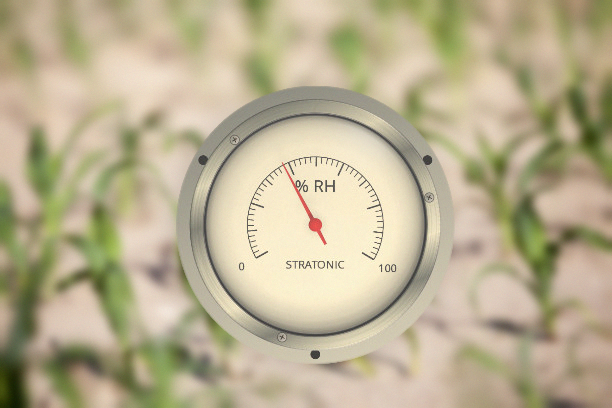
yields **38** %
